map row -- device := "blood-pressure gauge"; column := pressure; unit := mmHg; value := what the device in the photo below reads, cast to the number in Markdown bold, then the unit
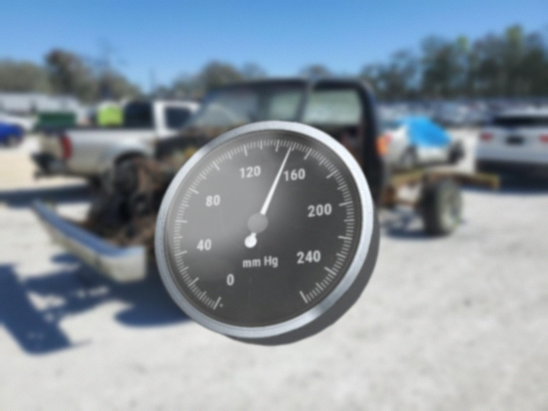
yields **150** mmHg
